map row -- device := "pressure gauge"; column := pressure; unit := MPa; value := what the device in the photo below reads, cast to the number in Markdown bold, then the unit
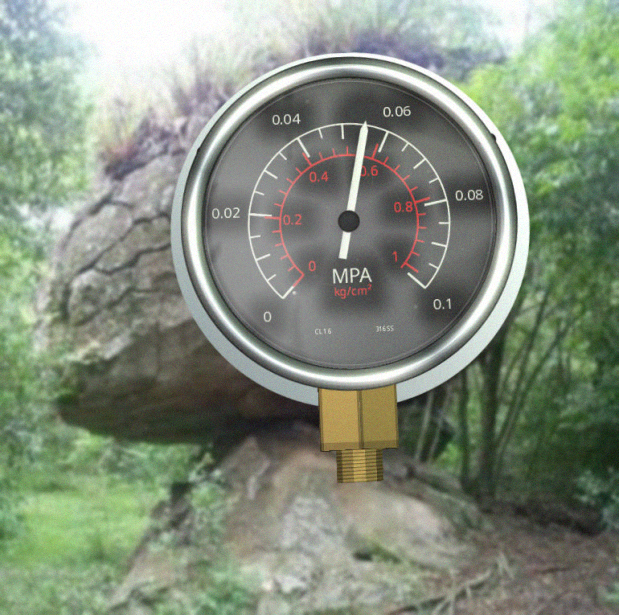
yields **0.055** MPa
